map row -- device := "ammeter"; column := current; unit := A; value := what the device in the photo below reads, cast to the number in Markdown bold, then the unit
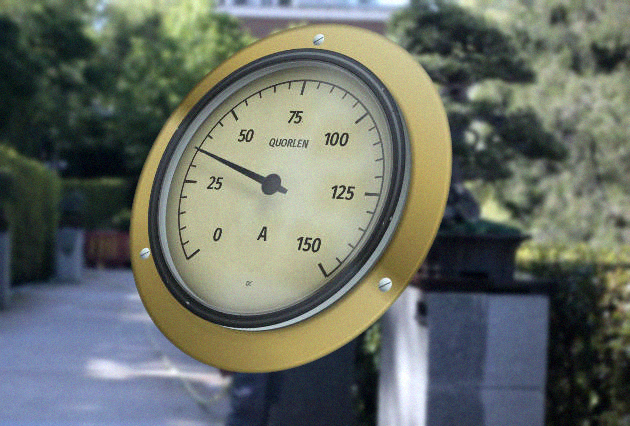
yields **35** A
